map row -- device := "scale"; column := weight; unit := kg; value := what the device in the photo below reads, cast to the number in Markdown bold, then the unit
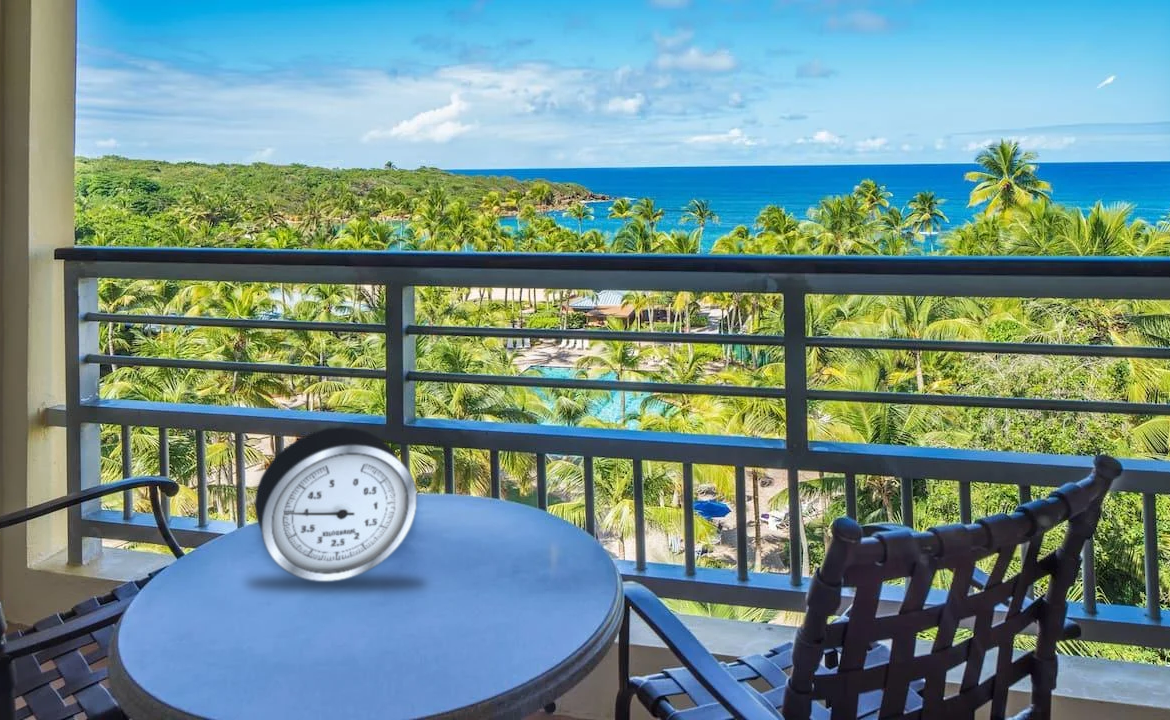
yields **4** kg
